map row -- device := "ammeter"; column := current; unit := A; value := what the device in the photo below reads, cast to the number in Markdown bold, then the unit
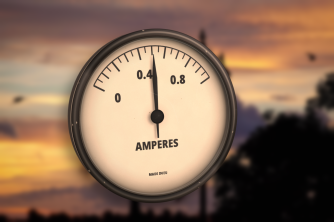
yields **0.5** A
